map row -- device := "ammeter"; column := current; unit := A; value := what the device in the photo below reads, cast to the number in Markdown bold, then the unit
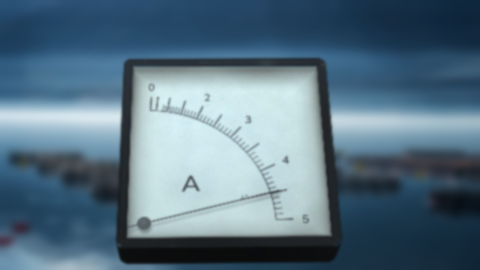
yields **4.5** A
